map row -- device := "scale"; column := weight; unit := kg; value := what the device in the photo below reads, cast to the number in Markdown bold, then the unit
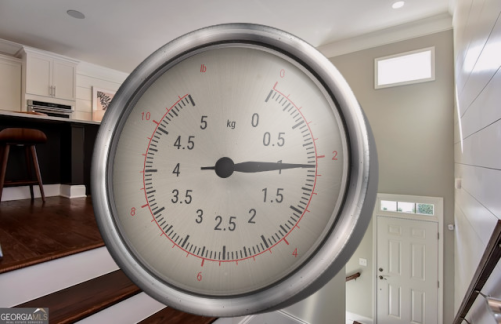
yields **1** kg
